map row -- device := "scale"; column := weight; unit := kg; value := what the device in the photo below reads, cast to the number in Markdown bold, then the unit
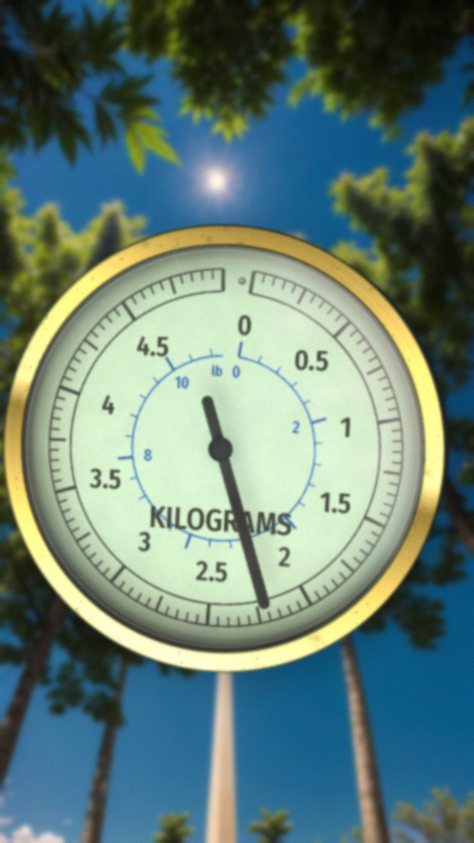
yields **2.2** kg
